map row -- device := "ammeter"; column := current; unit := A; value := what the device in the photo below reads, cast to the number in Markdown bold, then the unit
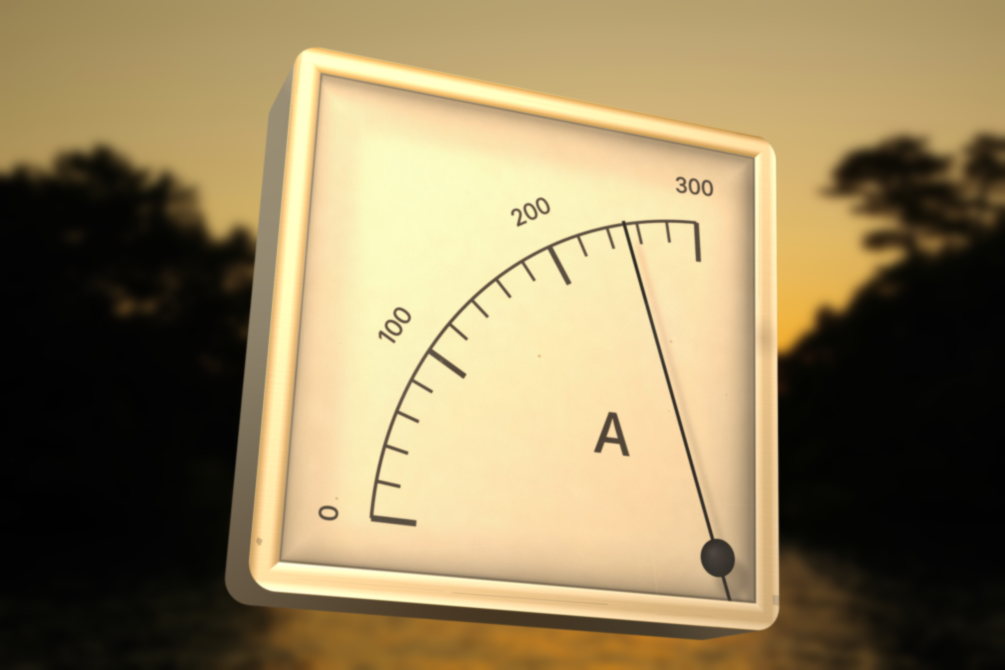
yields **250** A
